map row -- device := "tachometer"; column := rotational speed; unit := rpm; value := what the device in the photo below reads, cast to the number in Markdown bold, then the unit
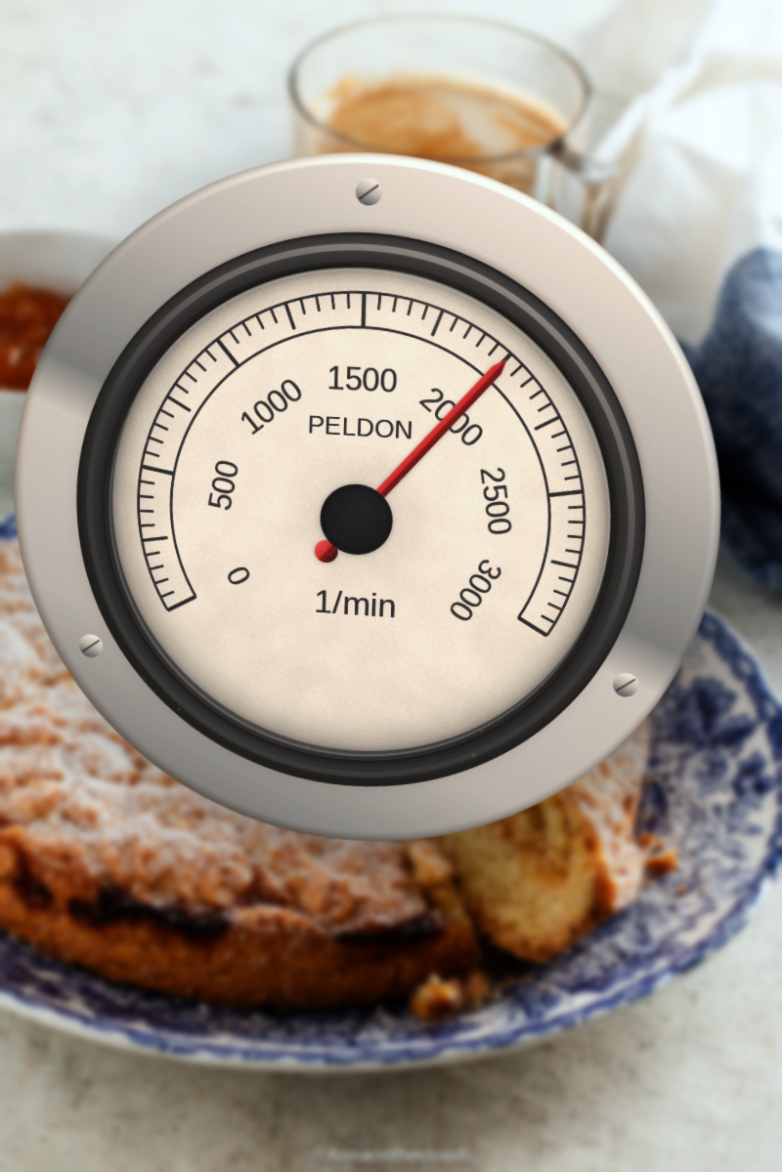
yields **2000** rpm
